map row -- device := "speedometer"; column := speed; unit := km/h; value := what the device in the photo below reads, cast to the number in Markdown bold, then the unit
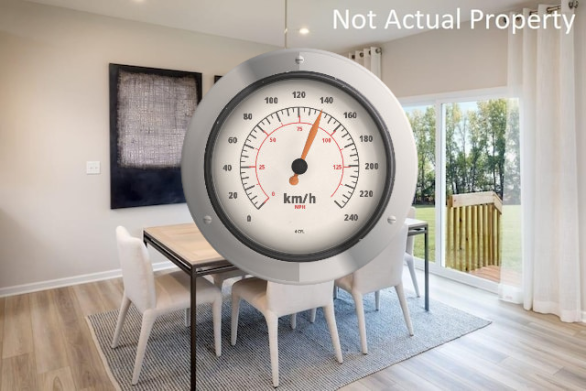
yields **140** km/h
